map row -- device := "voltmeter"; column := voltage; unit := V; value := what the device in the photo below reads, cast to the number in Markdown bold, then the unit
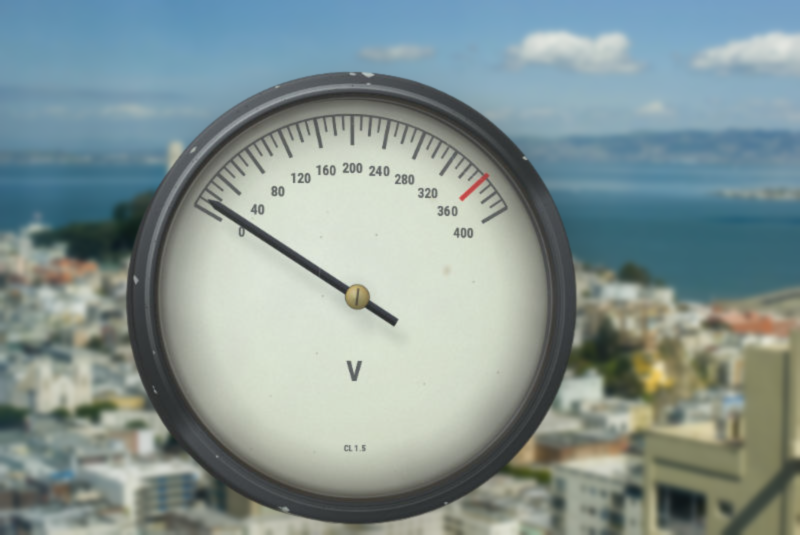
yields **10** V
